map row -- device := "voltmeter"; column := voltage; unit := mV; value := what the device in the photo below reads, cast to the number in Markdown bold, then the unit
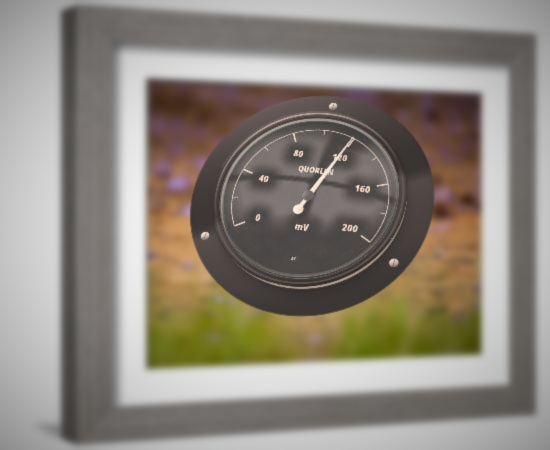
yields **120** mV
